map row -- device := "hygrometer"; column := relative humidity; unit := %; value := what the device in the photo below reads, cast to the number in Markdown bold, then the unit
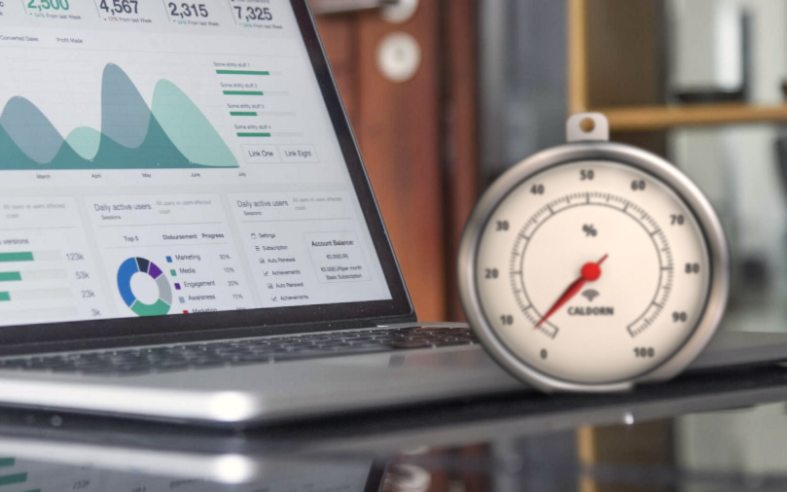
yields **5** %
